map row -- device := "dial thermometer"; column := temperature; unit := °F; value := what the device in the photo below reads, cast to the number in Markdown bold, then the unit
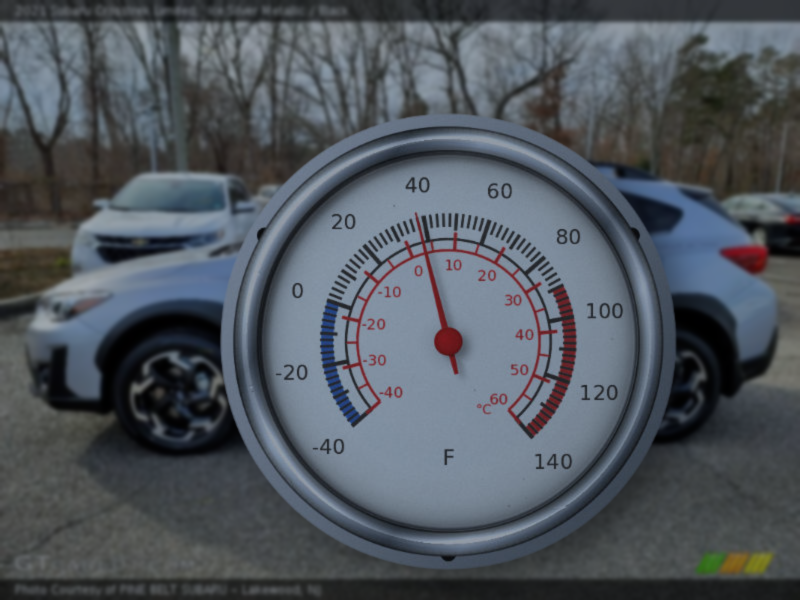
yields **38** °F
